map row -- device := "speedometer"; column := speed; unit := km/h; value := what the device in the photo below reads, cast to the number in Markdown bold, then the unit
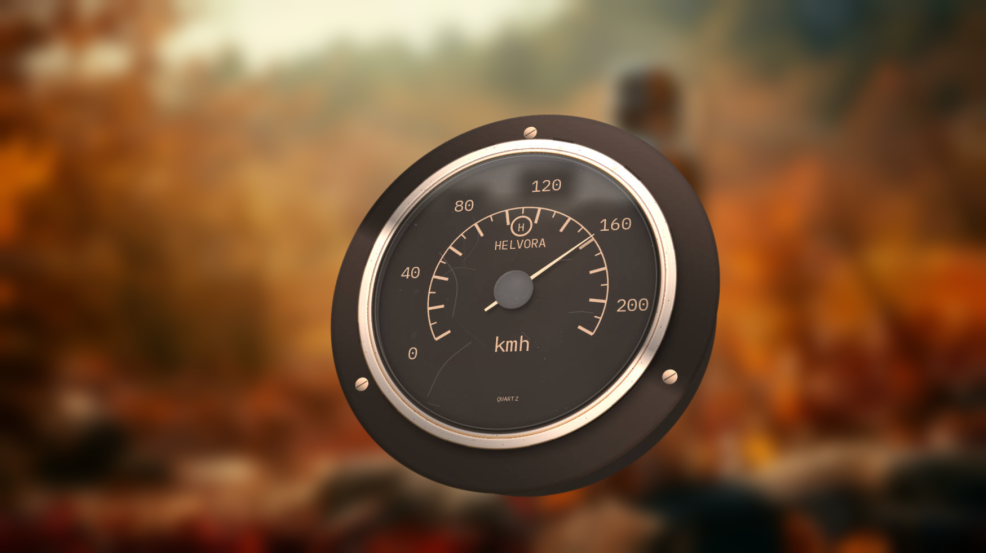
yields **160** km/h
